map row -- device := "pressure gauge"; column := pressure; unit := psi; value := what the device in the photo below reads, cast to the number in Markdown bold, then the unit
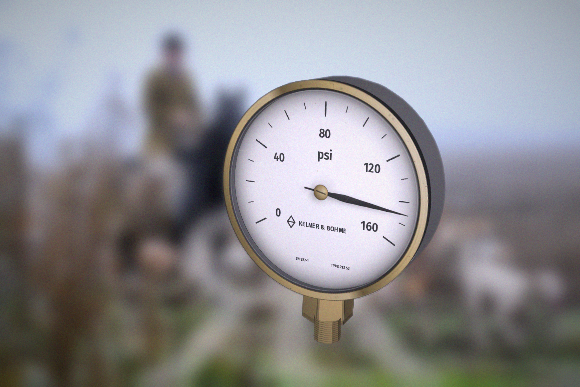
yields **145** psi
